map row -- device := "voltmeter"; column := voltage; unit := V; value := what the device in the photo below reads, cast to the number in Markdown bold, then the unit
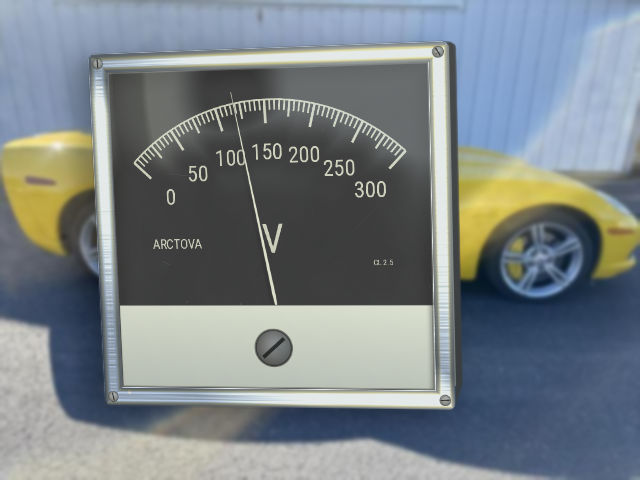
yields **120** V
